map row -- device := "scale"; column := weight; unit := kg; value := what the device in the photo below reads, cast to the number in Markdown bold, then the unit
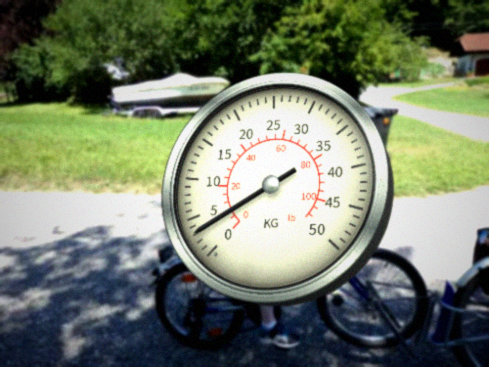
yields **3** kg
